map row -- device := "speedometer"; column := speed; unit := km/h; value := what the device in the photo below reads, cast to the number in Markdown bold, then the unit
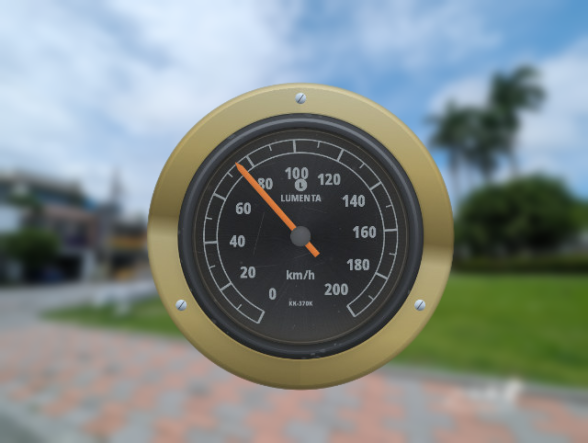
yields **75** km/h
